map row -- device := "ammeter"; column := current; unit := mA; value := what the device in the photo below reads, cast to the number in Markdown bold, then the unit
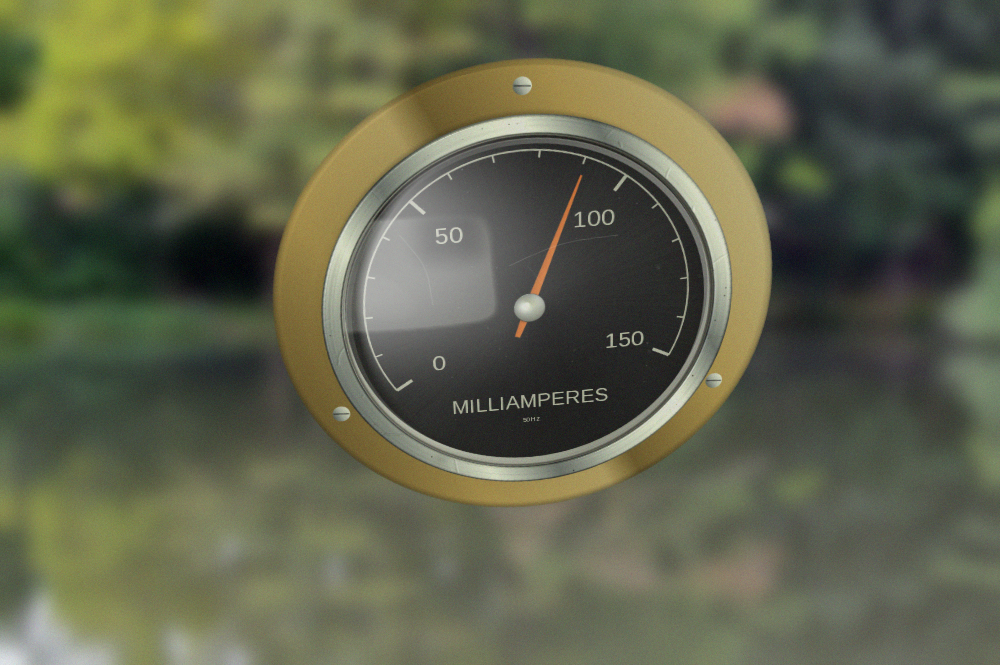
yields **90** mA
